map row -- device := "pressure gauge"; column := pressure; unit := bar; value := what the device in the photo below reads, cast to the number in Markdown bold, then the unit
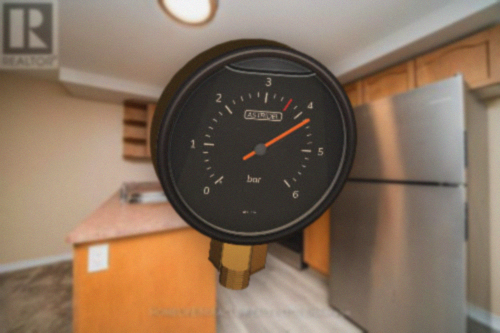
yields **4.2** bar
